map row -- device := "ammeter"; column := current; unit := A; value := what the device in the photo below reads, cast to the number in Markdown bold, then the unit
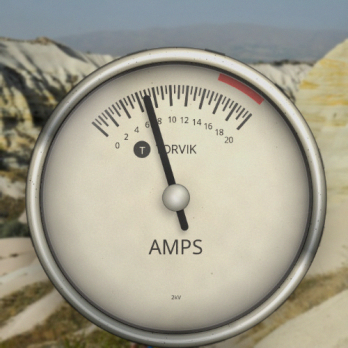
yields **7** A
